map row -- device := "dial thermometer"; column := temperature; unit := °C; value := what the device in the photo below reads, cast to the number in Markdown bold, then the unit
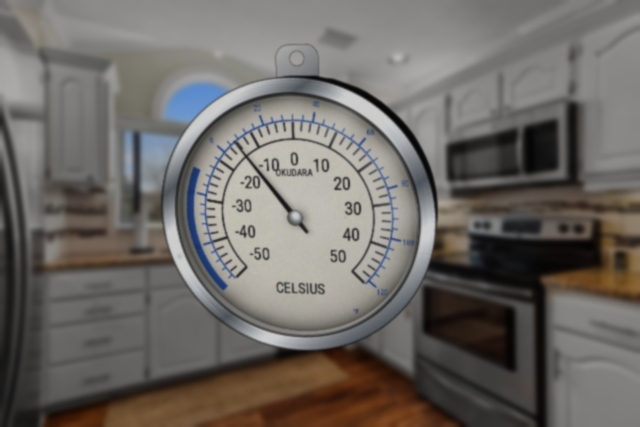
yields **-14** °C
